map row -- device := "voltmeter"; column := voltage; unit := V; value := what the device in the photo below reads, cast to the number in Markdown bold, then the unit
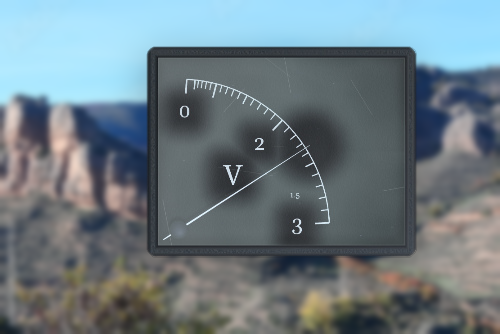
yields **2.35** V
